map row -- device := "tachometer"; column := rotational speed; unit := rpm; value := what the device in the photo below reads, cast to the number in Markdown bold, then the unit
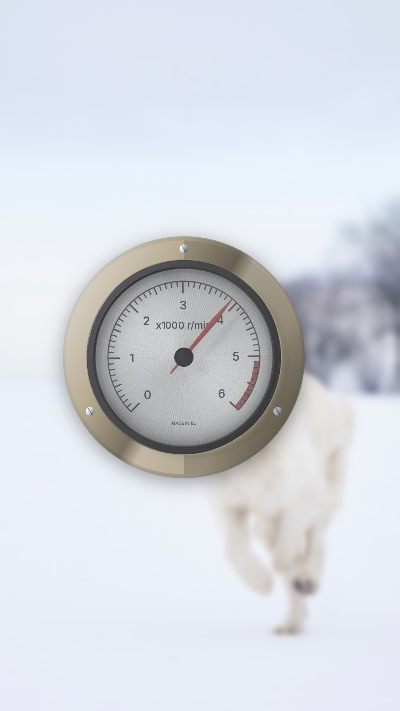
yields **3900** rpm
